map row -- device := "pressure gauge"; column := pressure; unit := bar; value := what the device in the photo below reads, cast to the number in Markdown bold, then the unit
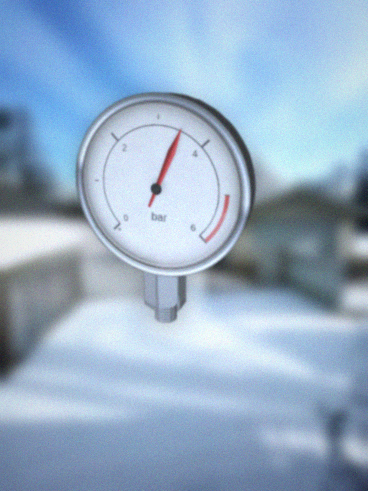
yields **3.5** bar
